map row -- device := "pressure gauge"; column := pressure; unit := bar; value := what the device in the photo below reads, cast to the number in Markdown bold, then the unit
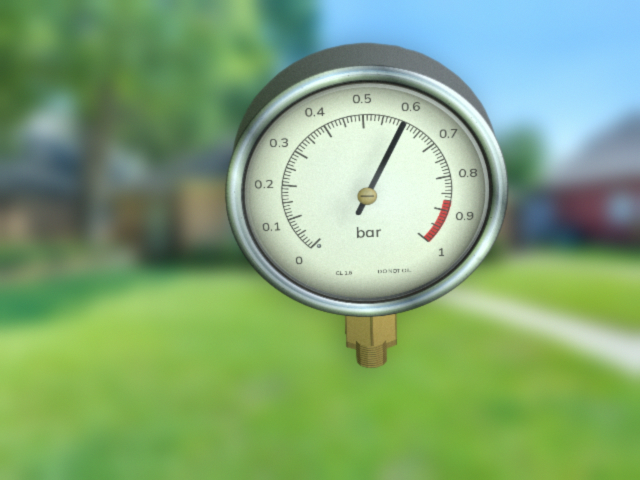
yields **0.6** bar
